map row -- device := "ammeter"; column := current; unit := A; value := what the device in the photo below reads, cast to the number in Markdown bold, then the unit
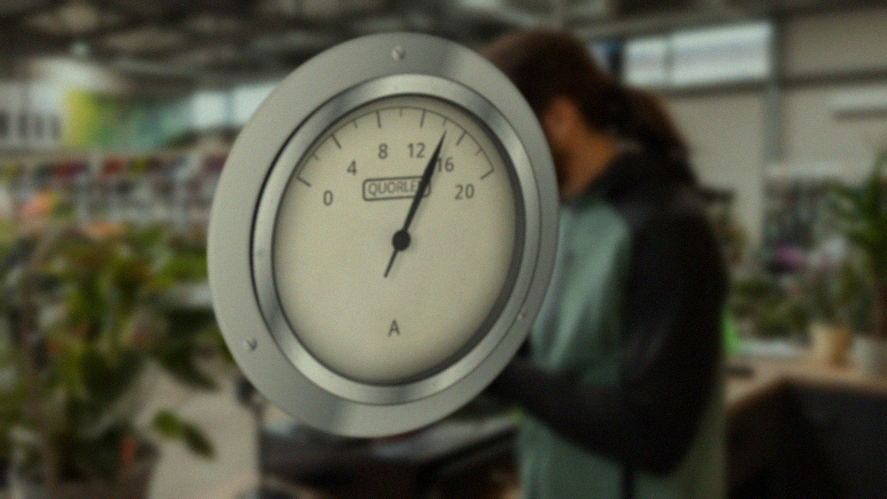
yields **14** A
